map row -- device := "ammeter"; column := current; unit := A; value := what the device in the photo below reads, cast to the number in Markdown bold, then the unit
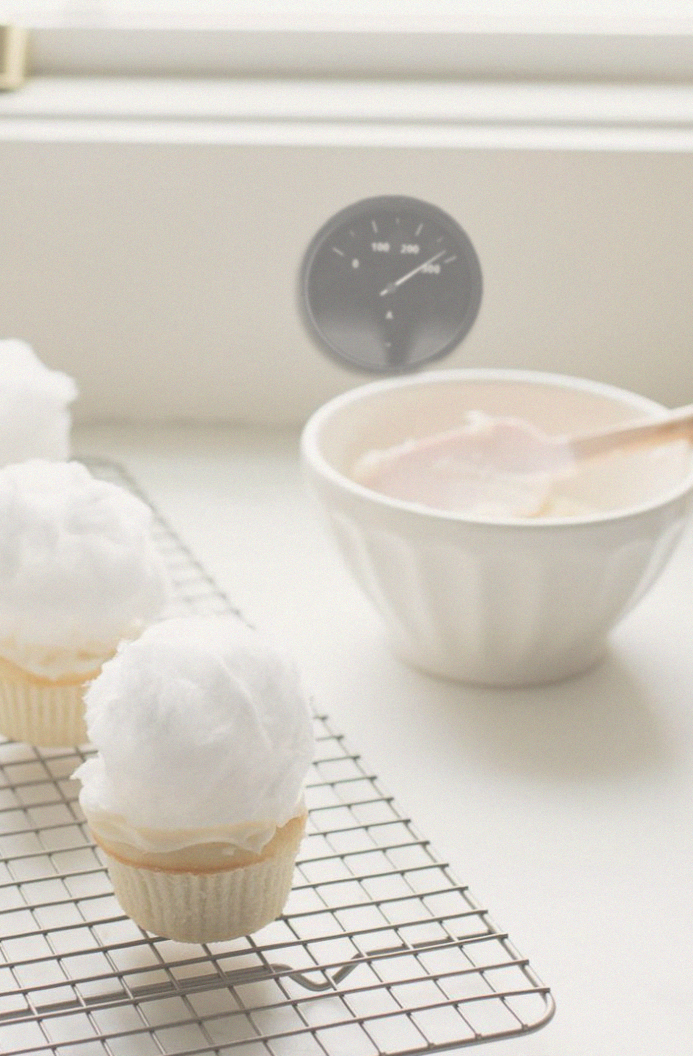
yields **275** A
